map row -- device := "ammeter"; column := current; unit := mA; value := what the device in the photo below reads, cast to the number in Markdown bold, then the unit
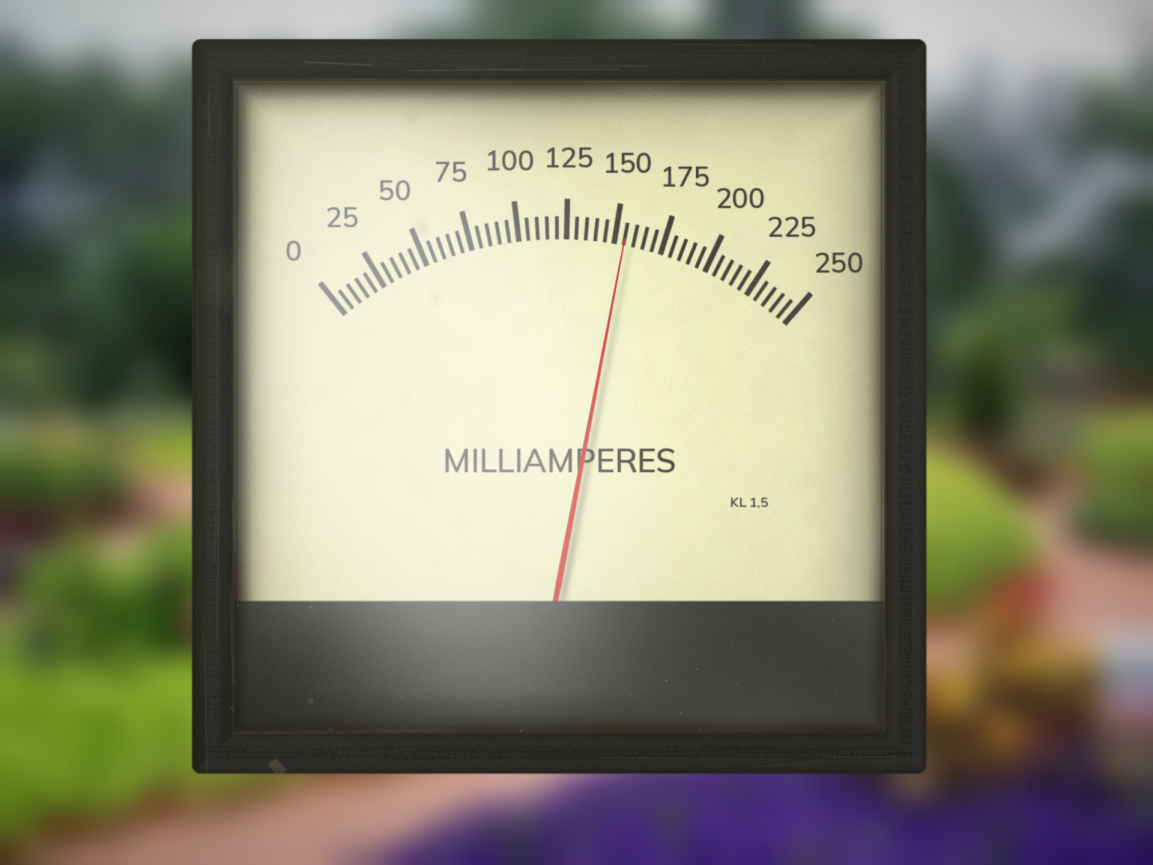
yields **155** mA
